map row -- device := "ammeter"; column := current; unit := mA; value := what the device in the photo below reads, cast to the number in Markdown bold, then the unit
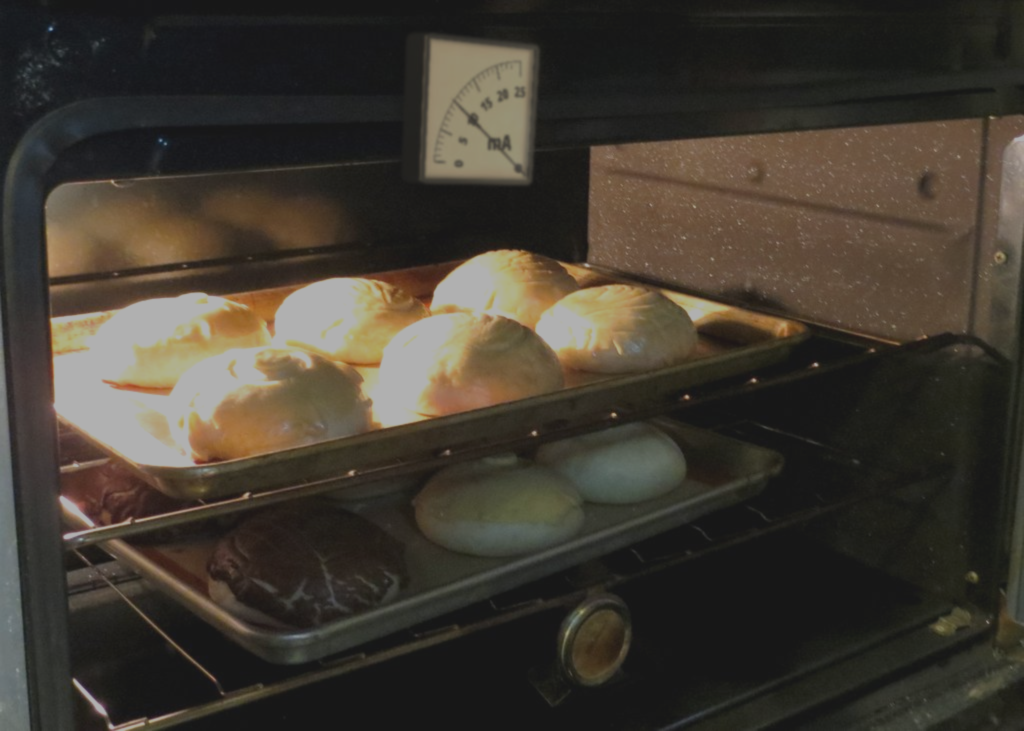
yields **10** mA
